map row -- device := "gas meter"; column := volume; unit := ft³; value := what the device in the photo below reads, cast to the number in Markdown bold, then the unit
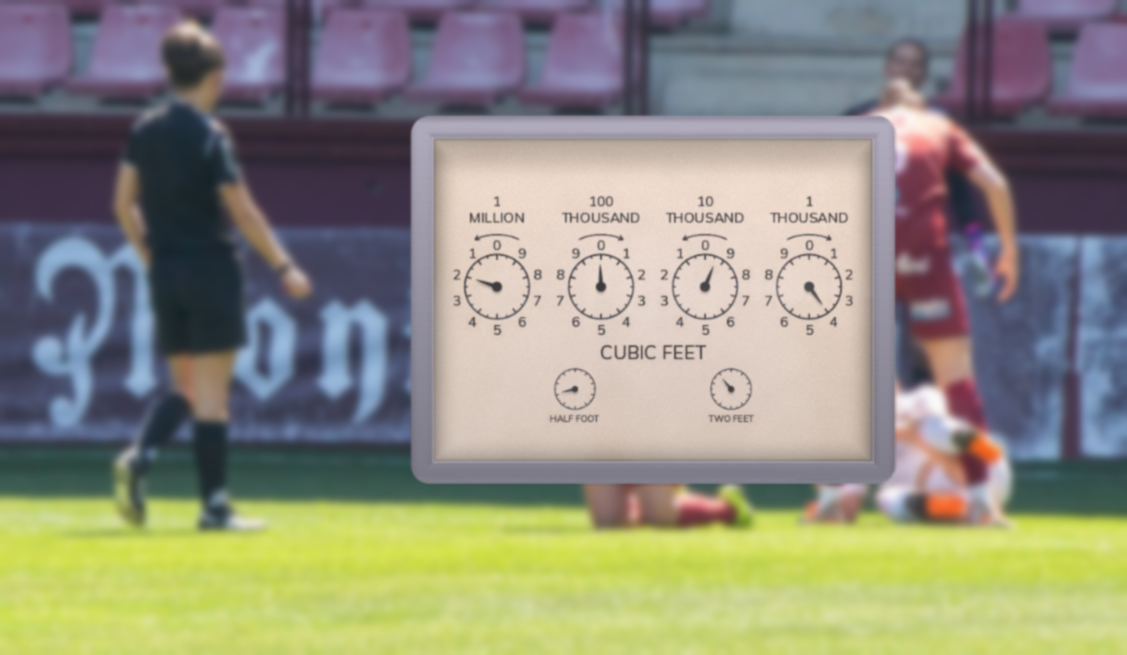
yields **199400** ft³
